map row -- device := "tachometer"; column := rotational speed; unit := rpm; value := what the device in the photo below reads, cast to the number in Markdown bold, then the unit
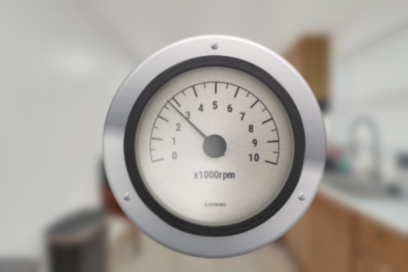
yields **2750** rpm
